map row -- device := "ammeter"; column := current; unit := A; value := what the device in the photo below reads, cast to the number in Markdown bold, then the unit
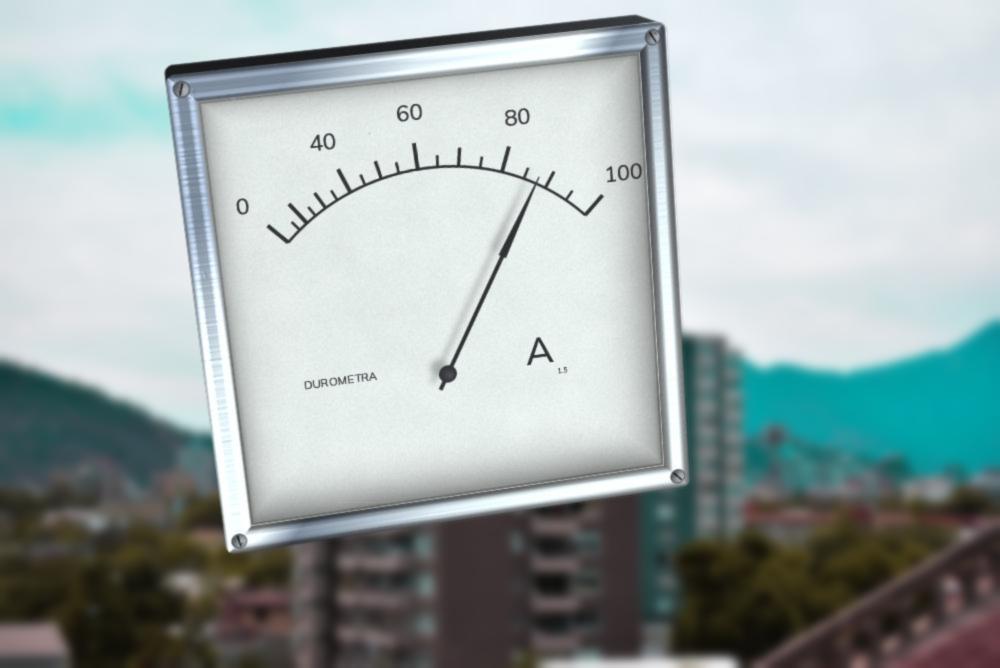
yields **87.5** A
